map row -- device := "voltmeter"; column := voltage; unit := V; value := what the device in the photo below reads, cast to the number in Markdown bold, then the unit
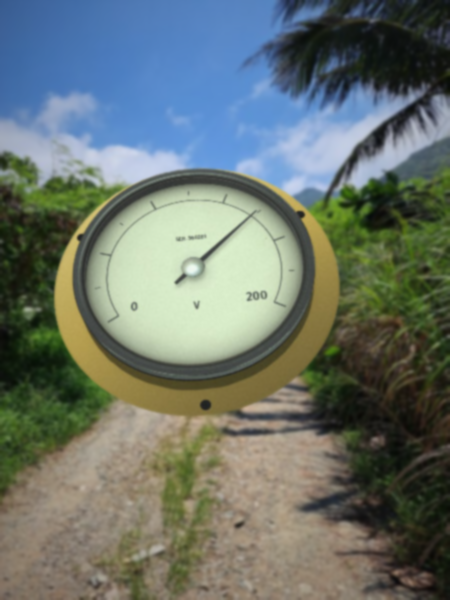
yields **140** V
